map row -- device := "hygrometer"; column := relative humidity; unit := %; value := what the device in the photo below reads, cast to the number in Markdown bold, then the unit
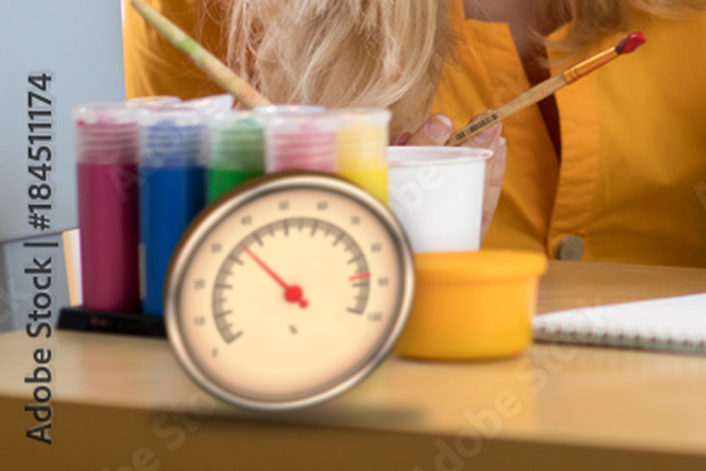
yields **35** %
